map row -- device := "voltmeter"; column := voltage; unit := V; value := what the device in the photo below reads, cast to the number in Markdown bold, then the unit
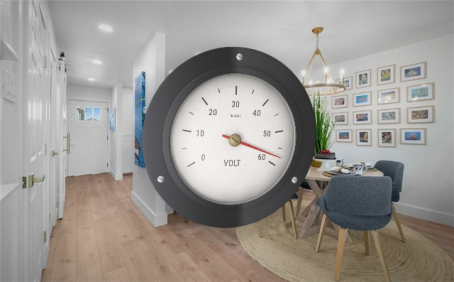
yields **57.5** V
